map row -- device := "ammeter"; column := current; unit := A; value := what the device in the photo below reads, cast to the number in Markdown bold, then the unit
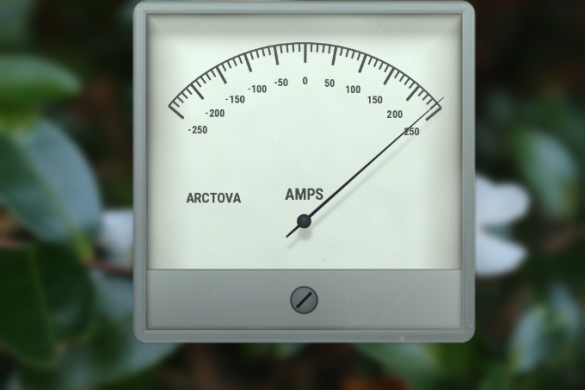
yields **240** A
